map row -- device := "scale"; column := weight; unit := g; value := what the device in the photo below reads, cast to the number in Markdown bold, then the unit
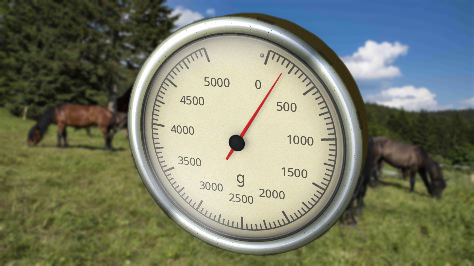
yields **200** g
